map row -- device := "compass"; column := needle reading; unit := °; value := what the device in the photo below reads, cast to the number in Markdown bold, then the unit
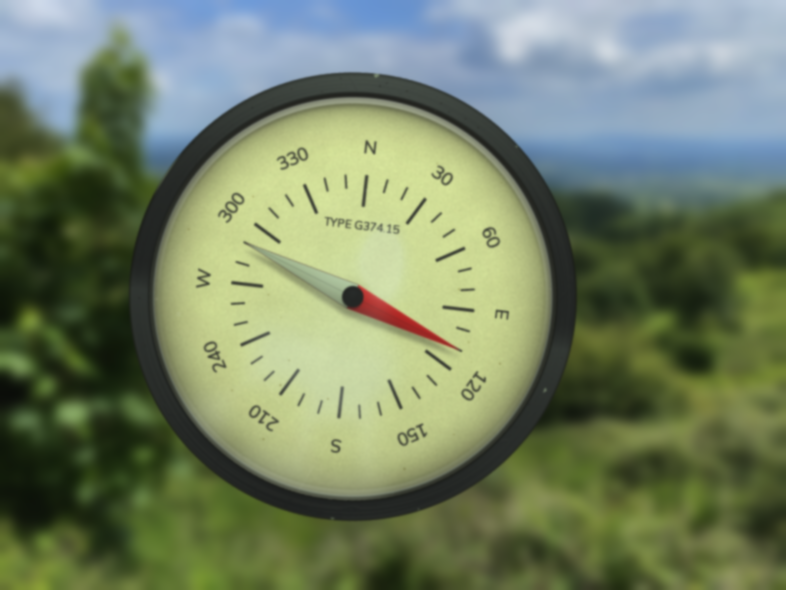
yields **110** °
